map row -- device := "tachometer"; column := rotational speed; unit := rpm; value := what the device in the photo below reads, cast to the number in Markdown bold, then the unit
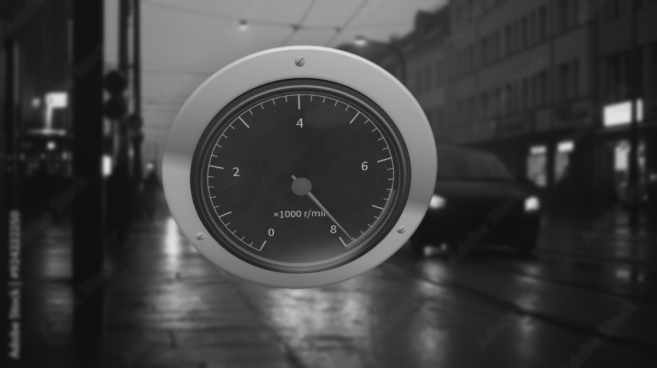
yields **7800** rpm
